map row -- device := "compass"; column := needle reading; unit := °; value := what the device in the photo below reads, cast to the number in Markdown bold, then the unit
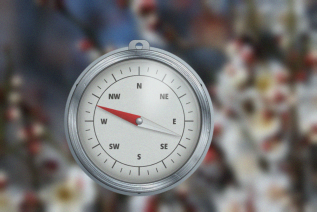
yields **290** °
